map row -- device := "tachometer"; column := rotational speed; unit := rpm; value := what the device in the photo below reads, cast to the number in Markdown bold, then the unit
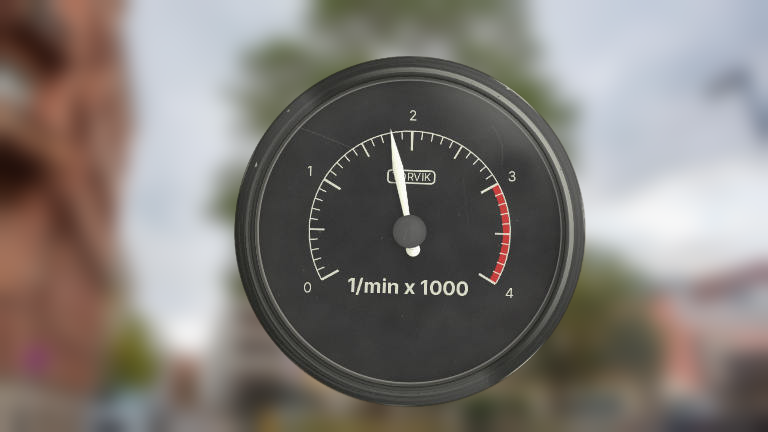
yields **1800** rpm
